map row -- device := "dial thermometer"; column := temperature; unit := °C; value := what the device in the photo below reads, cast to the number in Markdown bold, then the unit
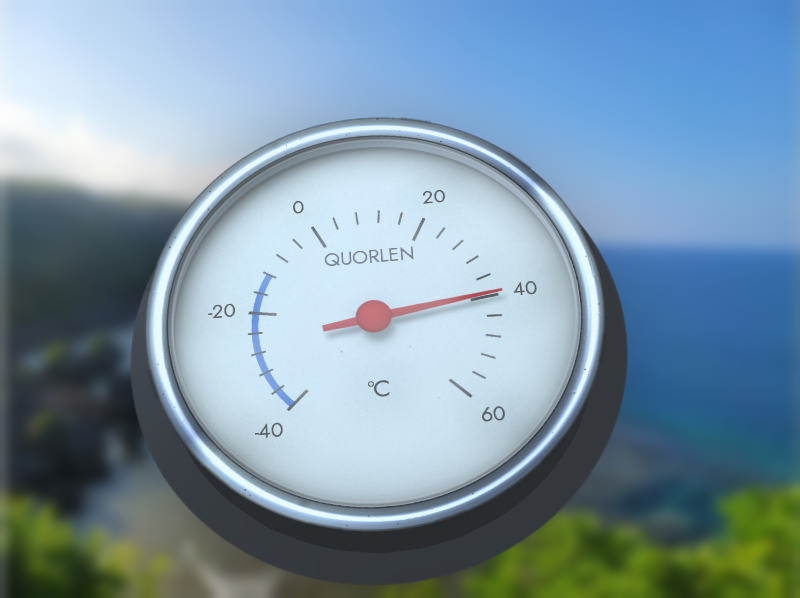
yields **40** °C
